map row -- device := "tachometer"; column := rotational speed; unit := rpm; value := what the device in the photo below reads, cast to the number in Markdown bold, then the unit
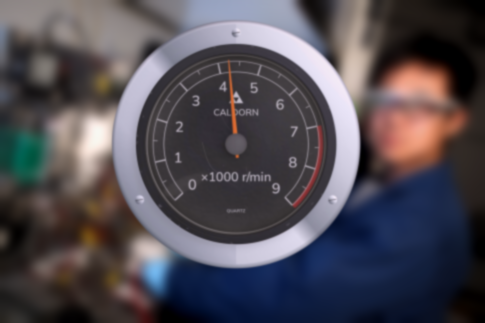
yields **4250** rpm
